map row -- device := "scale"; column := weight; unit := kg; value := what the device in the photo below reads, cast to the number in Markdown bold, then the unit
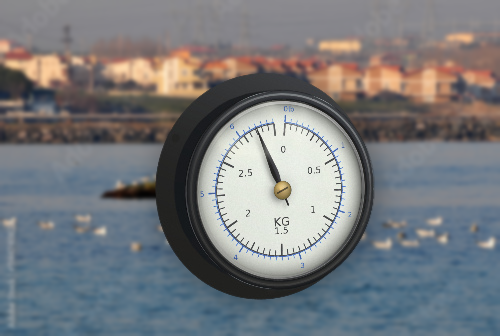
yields **2.85** kg
